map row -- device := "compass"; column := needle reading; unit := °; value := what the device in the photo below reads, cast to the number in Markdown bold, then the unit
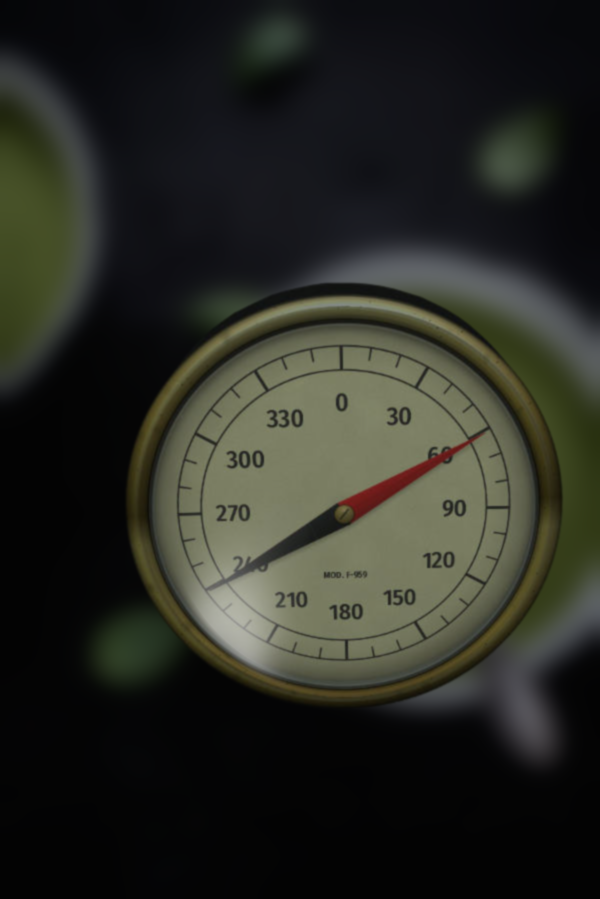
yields **60** °
